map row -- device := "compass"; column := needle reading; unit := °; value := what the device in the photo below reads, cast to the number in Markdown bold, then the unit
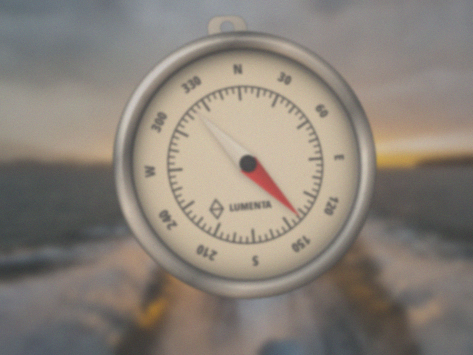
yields **140** °
